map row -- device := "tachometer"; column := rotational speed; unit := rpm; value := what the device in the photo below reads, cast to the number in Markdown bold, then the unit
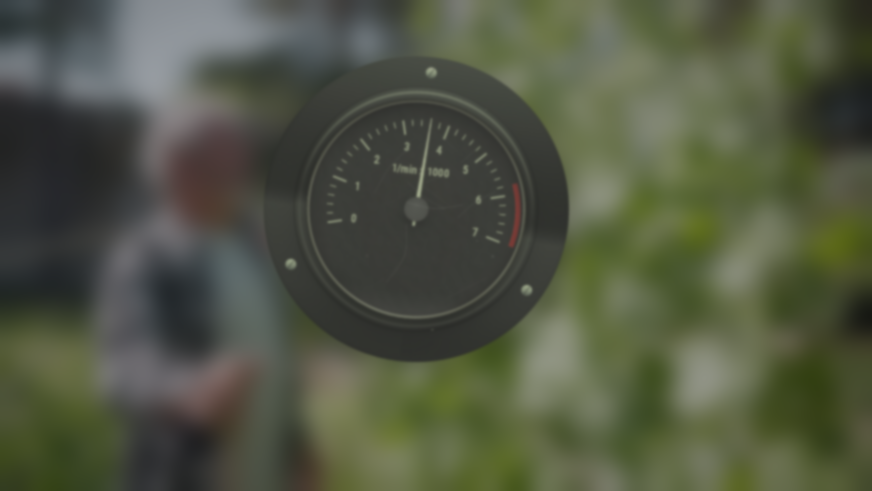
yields **3600** rpm
